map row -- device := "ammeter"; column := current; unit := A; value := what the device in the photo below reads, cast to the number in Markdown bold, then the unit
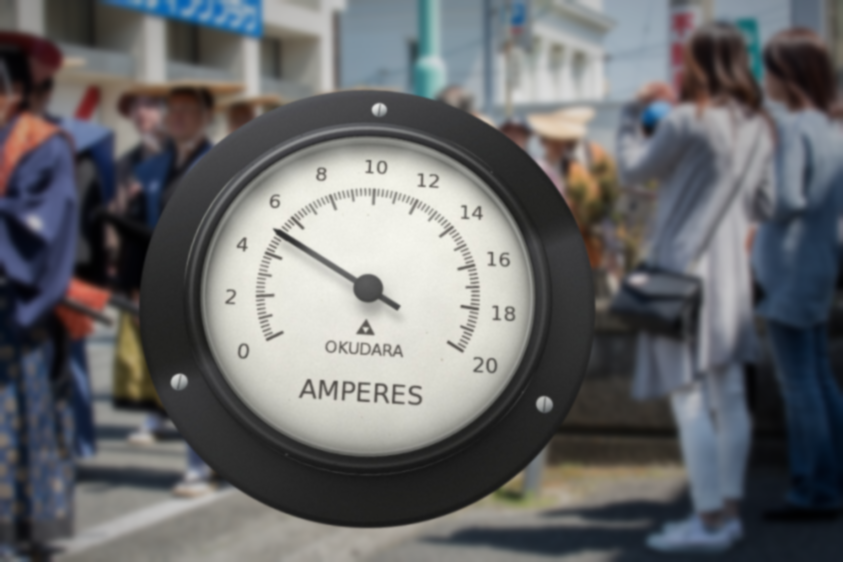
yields **5** A
